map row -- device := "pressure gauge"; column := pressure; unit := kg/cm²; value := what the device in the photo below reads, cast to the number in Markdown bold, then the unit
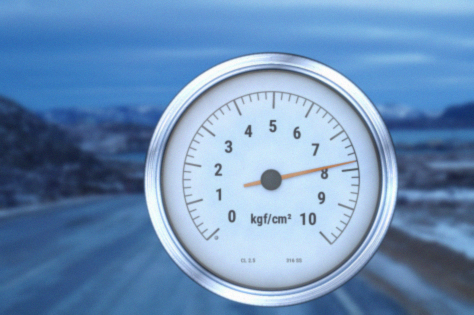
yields **7.8** kg/cm²
